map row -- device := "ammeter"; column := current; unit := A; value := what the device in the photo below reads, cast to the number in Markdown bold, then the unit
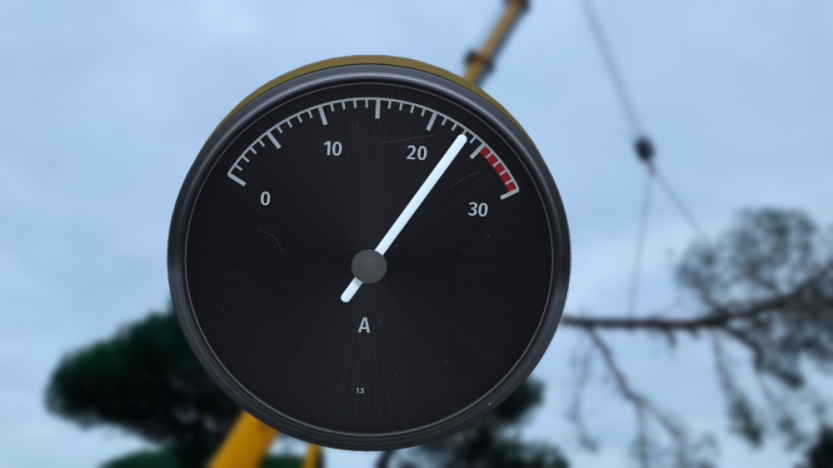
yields **23** A
